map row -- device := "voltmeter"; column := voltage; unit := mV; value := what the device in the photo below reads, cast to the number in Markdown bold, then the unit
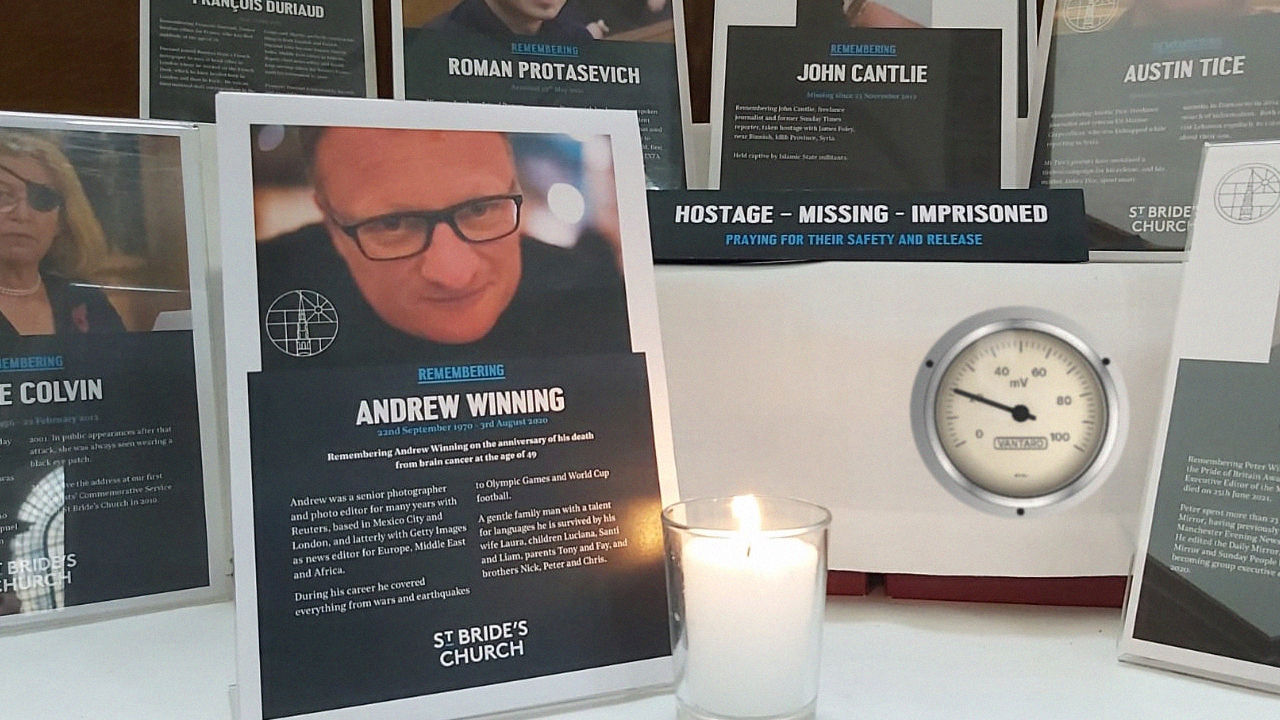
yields **20** mV
